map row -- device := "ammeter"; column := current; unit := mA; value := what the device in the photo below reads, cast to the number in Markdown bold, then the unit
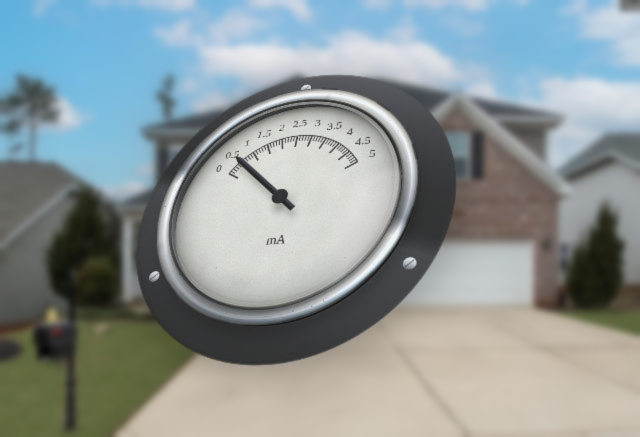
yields **0.5** mA
